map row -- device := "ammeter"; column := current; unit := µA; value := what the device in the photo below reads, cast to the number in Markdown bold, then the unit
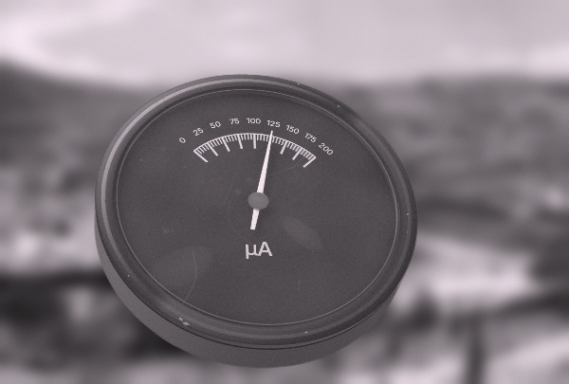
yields **125** µA
